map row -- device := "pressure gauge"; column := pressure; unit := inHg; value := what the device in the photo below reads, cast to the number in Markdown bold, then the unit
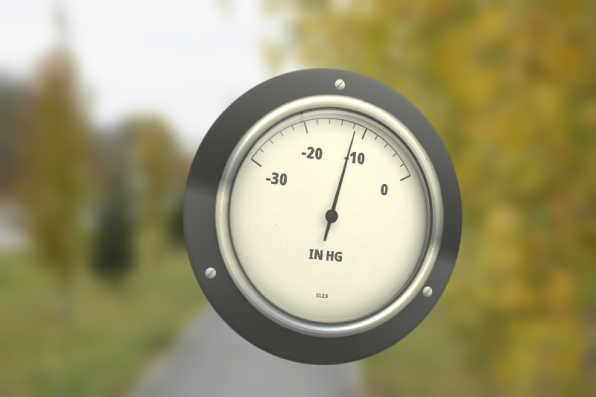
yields **-12** inHg
